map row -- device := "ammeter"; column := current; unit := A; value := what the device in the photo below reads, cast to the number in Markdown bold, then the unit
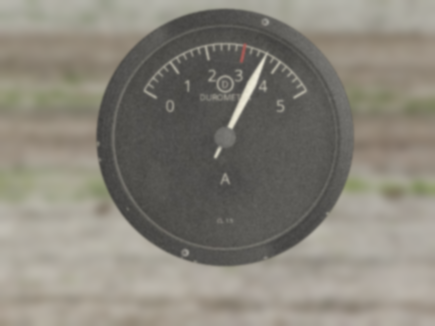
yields **3.6** A
